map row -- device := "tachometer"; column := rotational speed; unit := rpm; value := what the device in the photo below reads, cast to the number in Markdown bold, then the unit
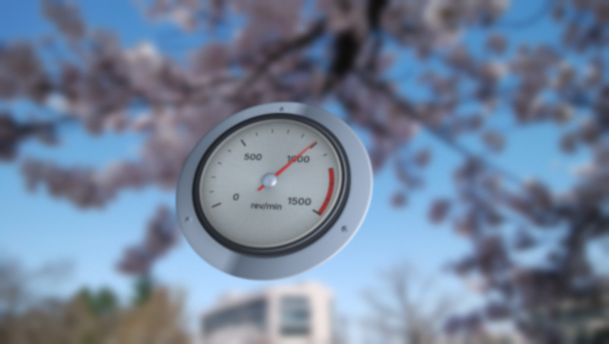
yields **1000** rpm
